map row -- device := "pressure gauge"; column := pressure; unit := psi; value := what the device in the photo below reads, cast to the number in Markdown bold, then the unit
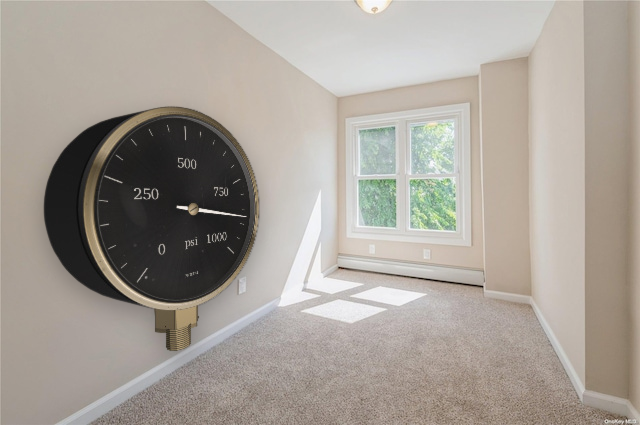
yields **875** psi
